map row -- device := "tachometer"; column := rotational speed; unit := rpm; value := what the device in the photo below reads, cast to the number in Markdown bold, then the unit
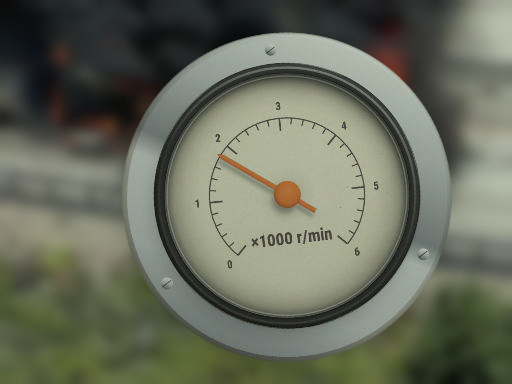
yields **1800** rpm
